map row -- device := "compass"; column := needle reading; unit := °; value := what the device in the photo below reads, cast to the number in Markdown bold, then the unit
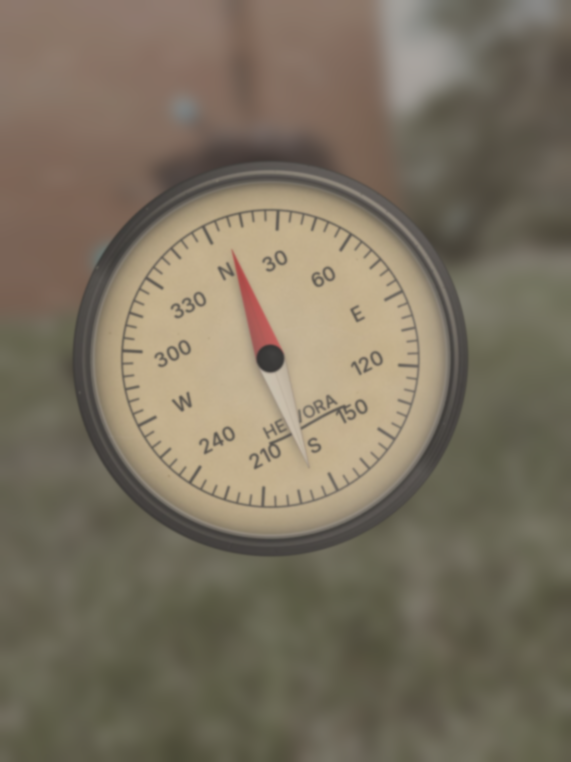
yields **7.5** °
